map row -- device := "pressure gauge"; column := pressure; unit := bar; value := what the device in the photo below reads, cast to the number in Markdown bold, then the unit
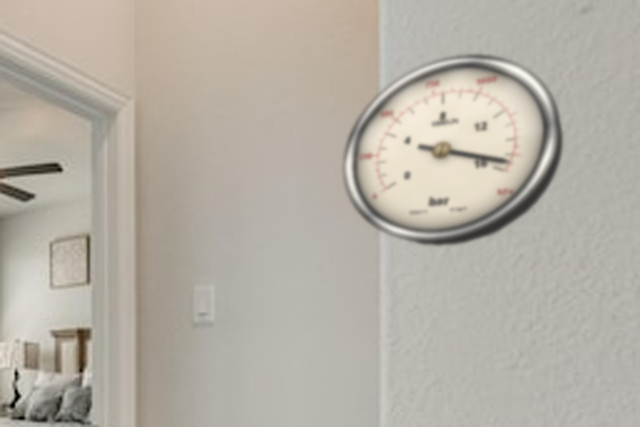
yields **15.5** bar
